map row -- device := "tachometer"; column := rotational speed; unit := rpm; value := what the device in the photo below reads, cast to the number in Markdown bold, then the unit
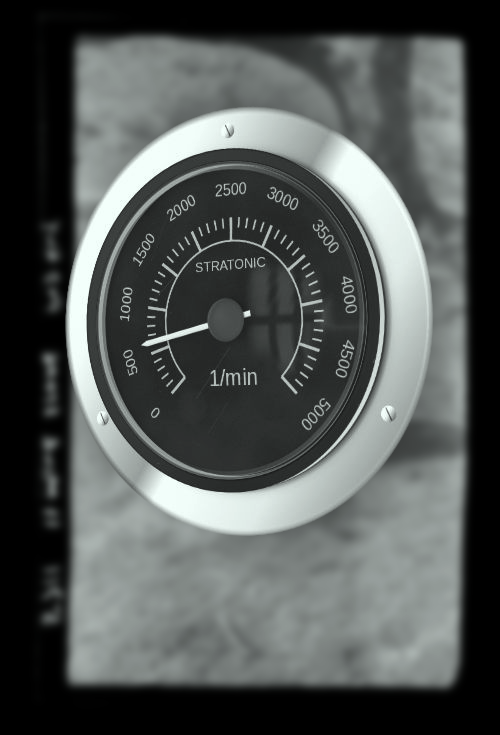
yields **600** rpm
